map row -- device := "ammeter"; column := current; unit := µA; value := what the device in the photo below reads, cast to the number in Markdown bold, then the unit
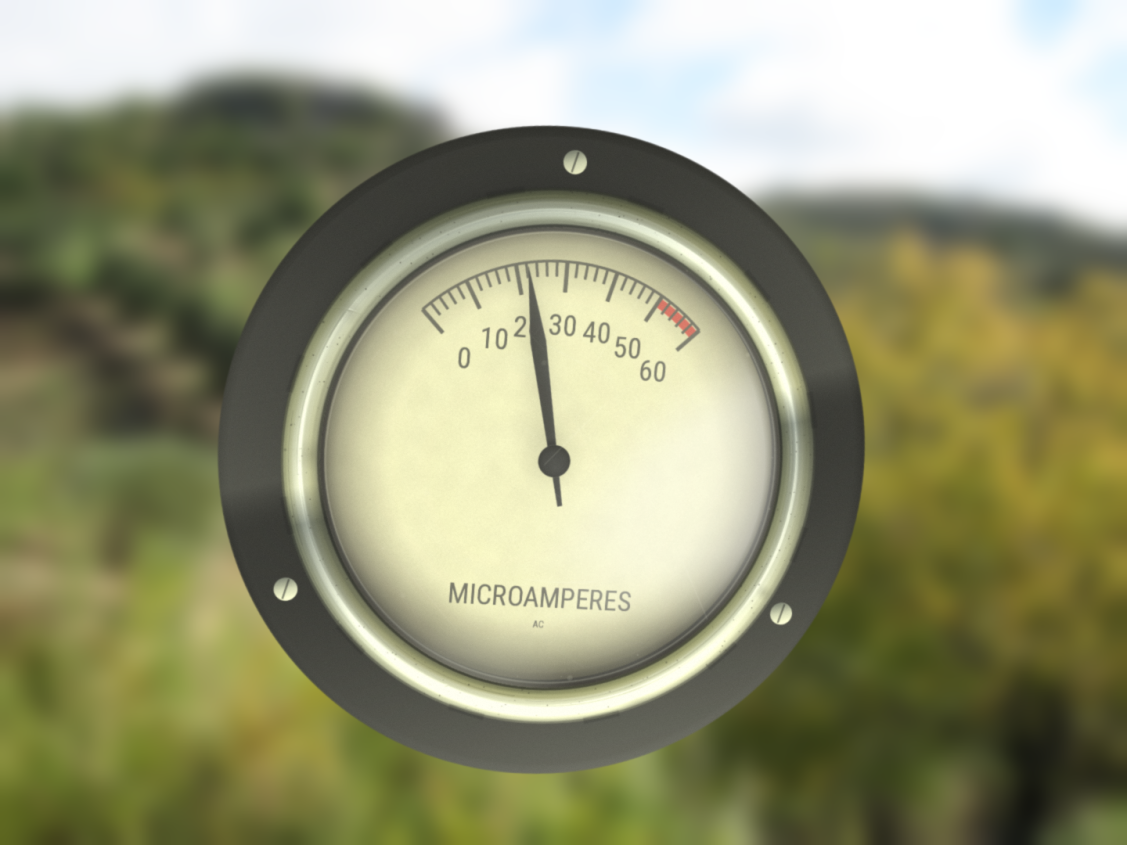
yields **22** µA
